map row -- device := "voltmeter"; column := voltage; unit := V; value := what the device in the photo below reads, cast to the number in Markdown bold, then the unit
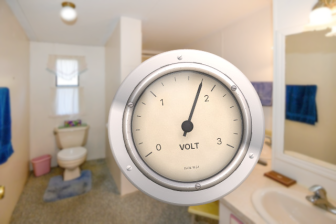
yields **1.8** V
